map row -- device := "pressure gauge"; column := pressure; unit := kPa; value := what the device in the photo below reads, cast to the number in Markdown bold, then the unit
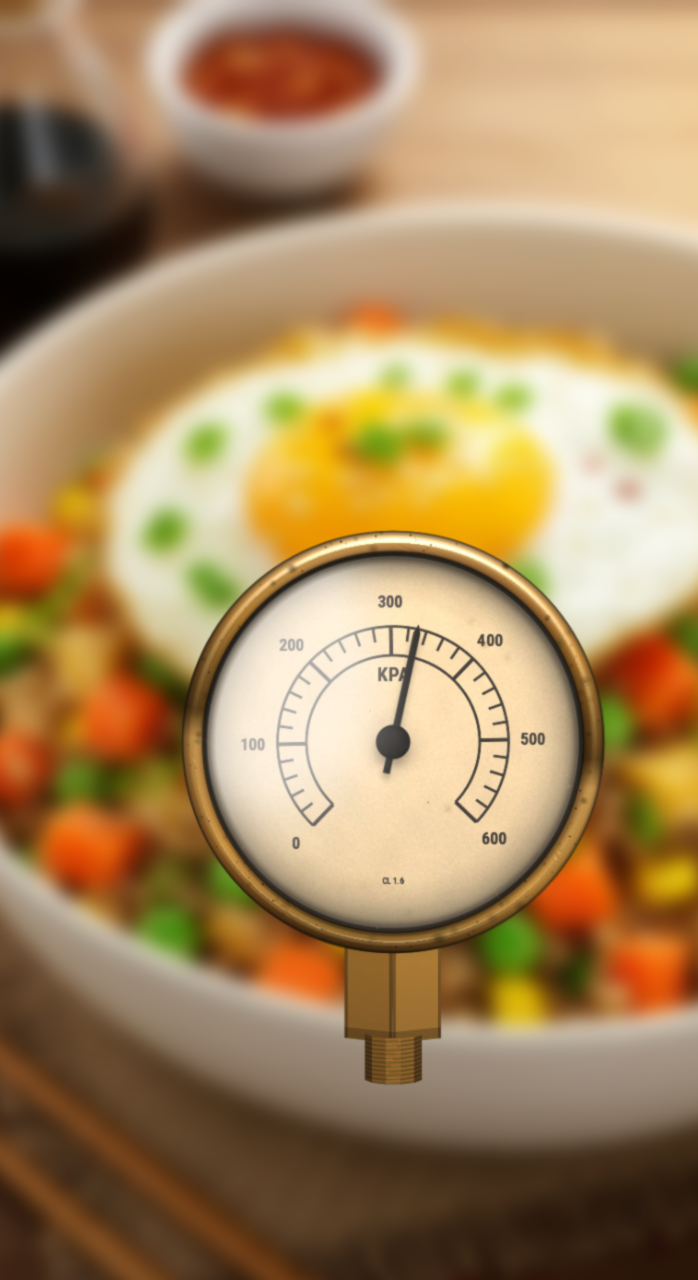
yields **330** kPa
